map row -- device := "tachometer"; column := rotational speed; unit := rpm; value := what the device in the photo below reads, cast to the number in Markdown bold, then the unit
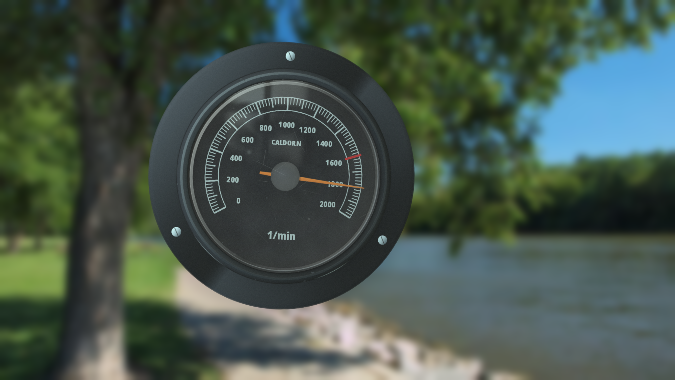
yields **1800** rpm
